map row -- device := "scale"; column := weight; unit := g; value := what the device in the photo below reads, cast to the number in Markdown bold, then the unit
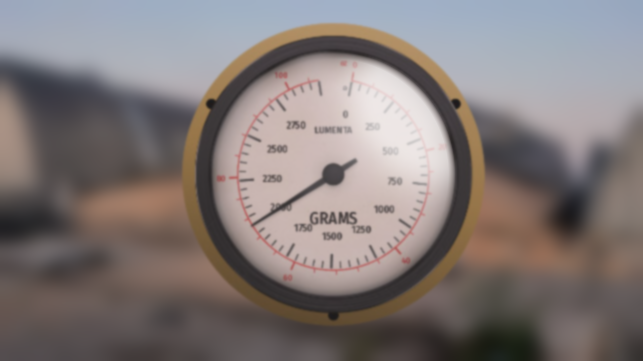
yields **2000** g
